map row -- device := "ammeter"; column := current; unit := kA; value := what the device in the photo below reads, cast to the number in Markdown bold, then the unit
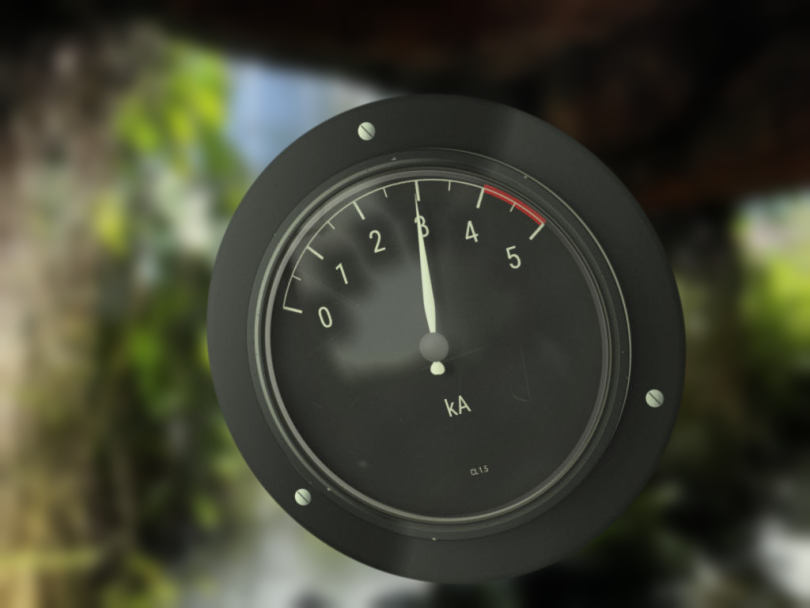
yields **3** kA
